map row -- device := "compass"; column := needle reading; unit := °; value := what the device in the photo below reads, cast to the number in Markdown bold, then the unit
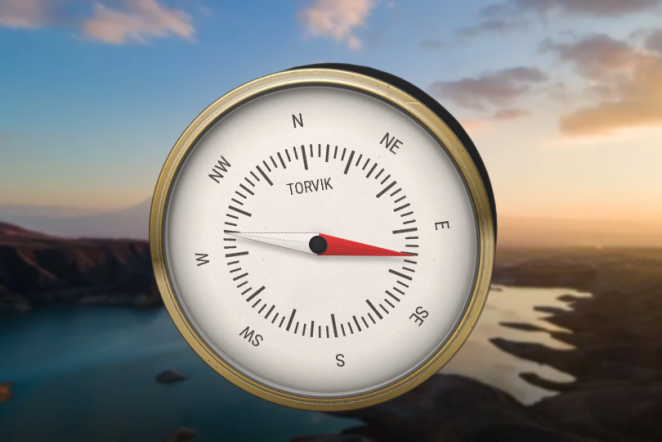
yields **105** °
